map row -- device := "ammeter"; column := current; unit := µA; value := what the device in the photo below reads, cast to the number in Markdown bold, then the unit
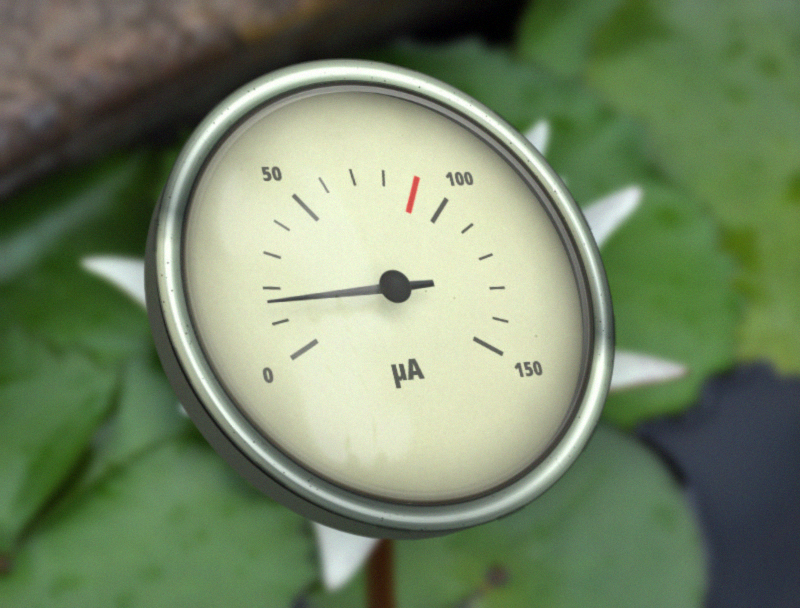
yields **15** µA
